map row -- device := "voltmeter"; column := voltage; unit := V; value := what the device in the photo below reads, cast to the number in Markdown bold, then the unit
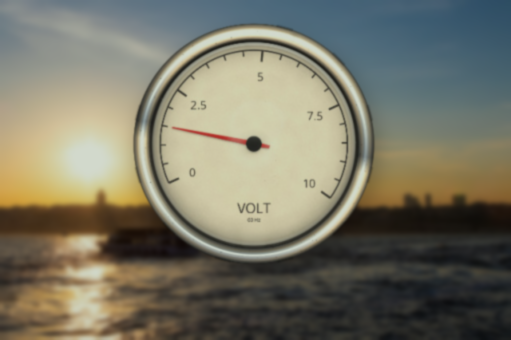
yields **1.5** V
